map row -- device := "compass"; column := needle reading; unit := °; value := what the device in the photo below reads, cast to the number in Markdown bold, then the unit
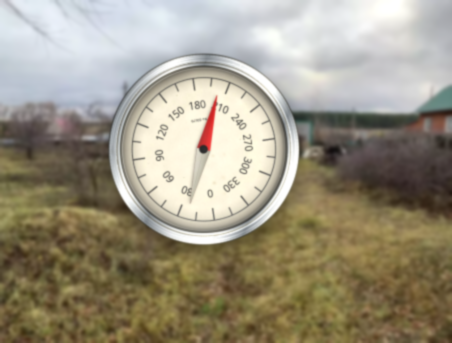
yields **202.5** °
